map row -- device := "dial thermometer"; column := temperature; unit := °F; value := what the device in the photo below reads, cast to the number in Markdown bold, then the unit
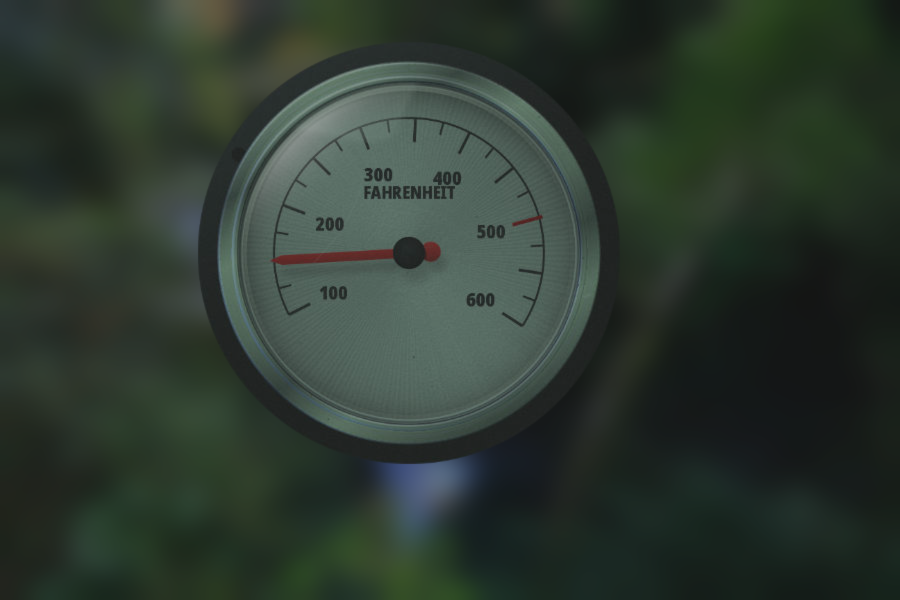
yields **150** °F
